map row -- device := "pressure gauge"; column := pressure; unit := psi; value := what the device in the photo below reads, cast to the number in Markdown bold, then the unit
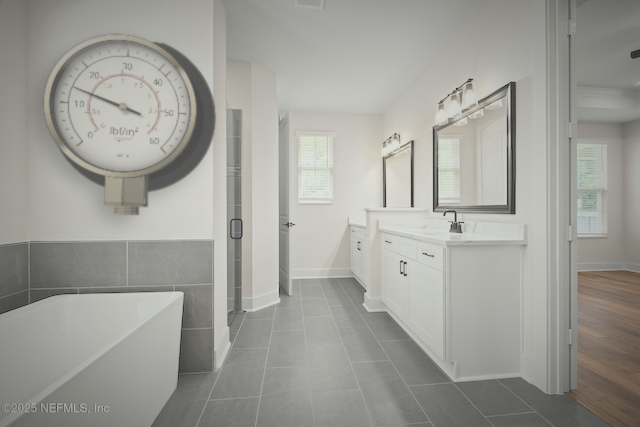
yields **14** psi
